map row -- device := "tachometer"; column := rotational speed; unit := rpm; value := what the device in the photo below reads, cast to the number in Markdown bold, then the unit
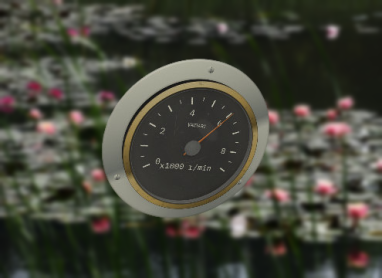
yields **6000** rpm
